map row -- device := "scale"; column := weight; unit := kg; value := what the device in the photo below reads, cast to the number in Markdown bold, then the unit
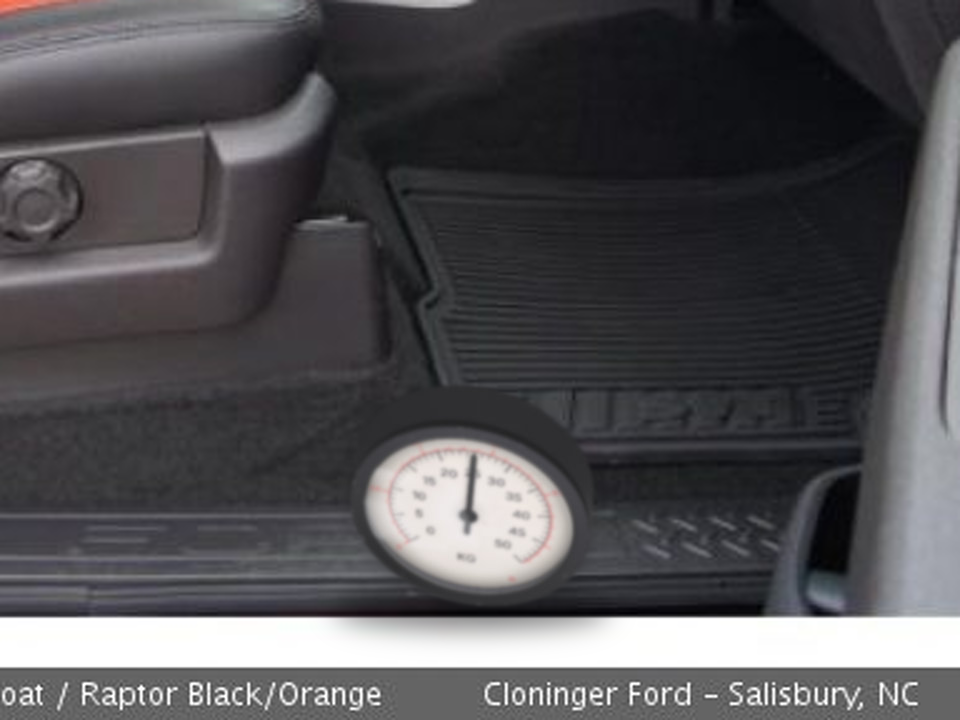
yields **25** kg
